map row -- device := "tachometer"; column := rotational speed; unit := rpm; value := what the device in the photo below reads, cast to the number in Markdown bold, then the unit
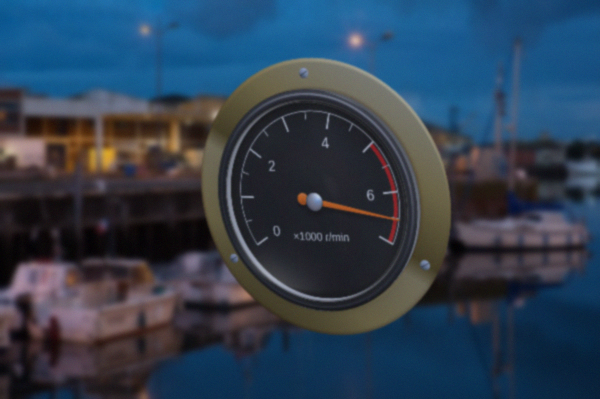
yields **6500** rpm
